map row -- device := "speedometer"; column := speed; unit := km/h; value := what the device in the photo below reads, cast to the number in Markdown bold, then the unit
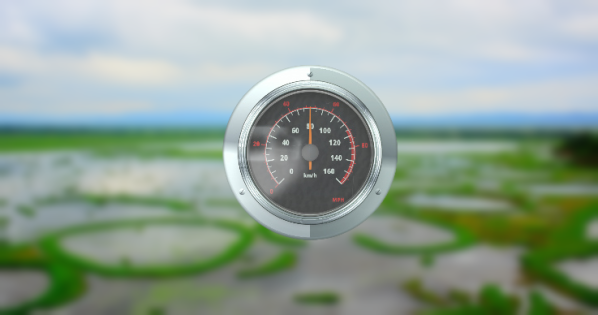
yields **80** km/h
